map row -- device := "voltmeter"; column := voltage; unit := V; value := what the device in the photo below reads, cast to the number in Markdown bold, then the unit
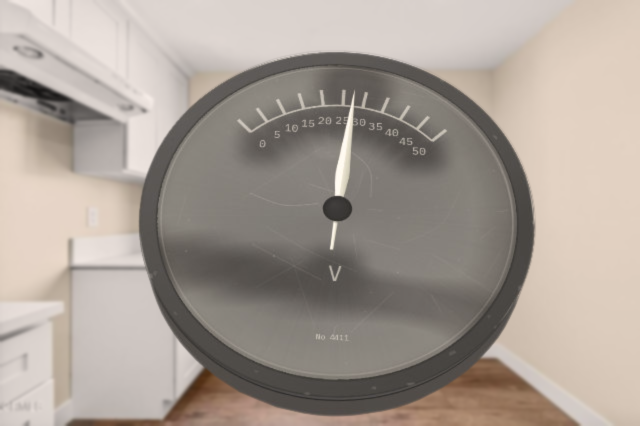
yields **27.5** V
